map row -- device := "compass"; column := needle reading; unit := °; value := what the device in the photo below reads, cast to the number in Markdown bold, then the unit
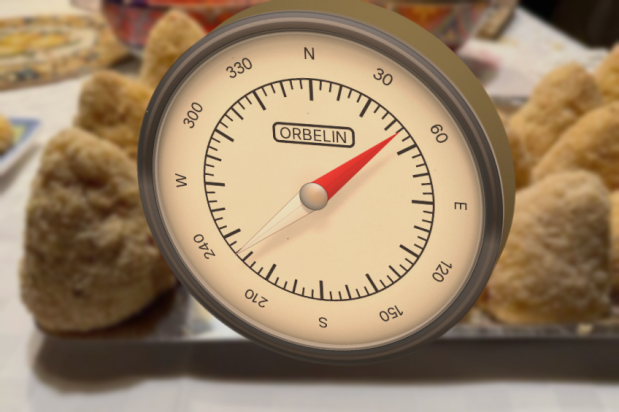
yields **50** °
